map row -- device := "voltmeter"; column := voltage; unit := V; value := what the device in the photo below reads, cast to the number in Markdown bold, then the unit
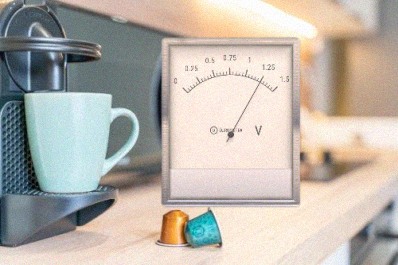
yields **1.25** V
